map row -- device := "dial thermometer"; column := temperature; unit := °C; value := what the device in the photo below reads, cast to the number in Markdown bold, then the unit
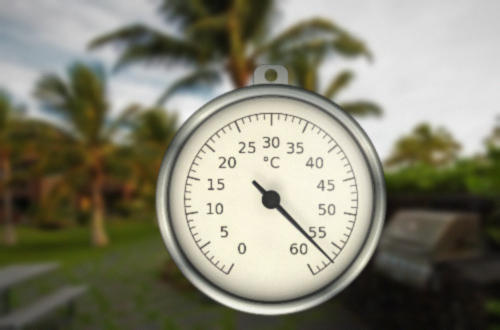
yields **57** °C
